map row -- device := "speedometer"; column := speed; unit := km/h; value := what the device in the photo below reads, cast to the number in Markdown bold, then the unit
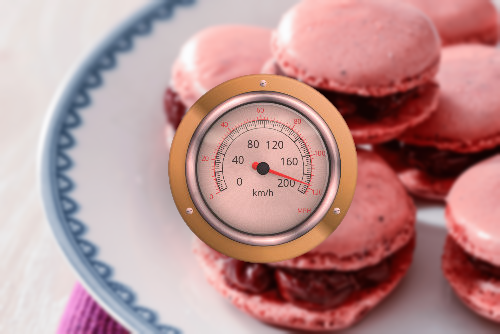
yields **190** km/h
